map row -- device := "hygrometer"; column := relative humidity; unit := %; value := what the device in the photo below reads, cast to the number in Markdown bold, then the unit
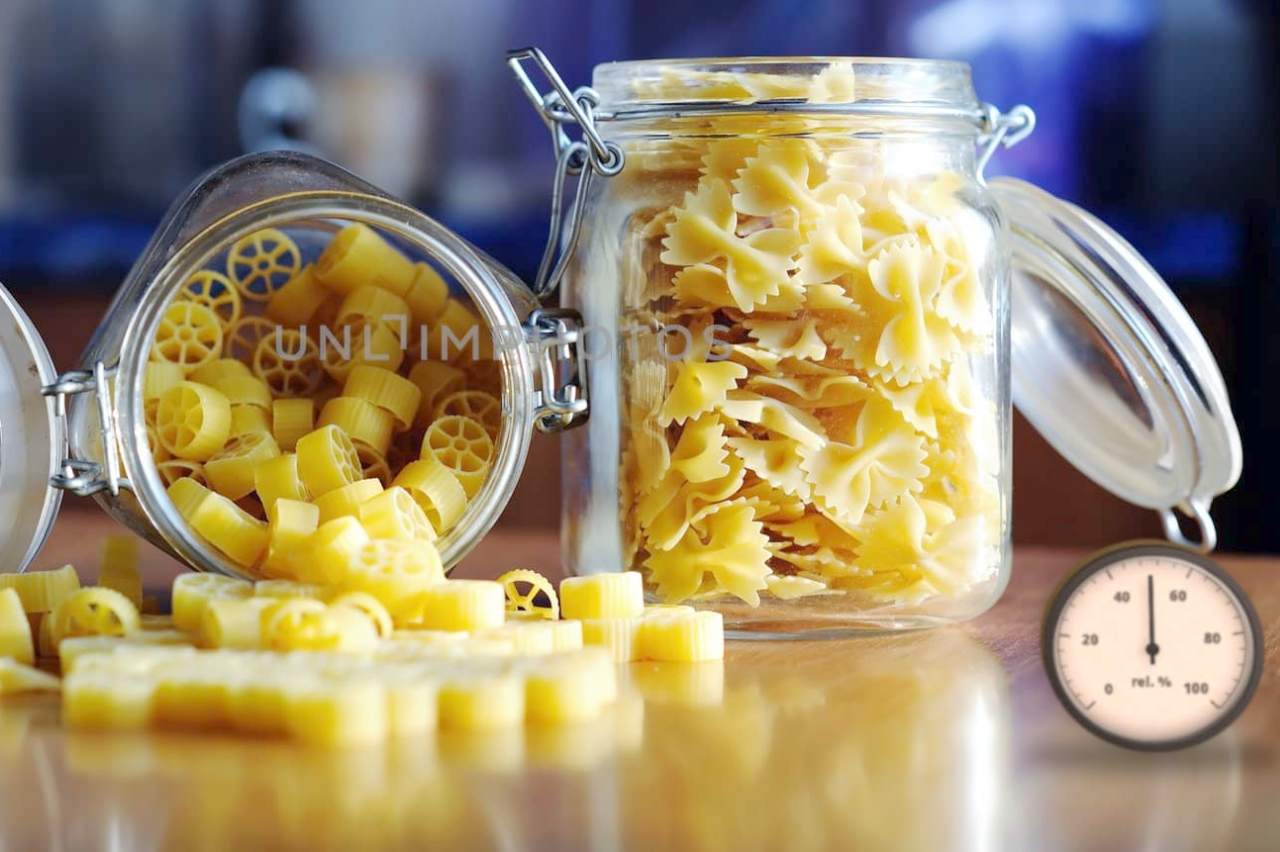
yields **50** %
